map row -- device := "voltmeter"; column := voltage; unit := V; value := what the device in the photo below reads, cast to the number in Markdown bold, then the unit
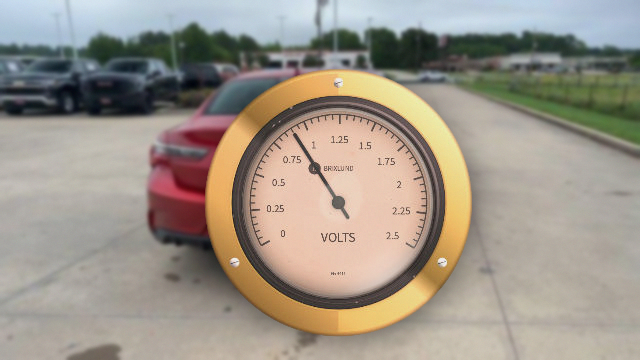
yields **0.9** V
